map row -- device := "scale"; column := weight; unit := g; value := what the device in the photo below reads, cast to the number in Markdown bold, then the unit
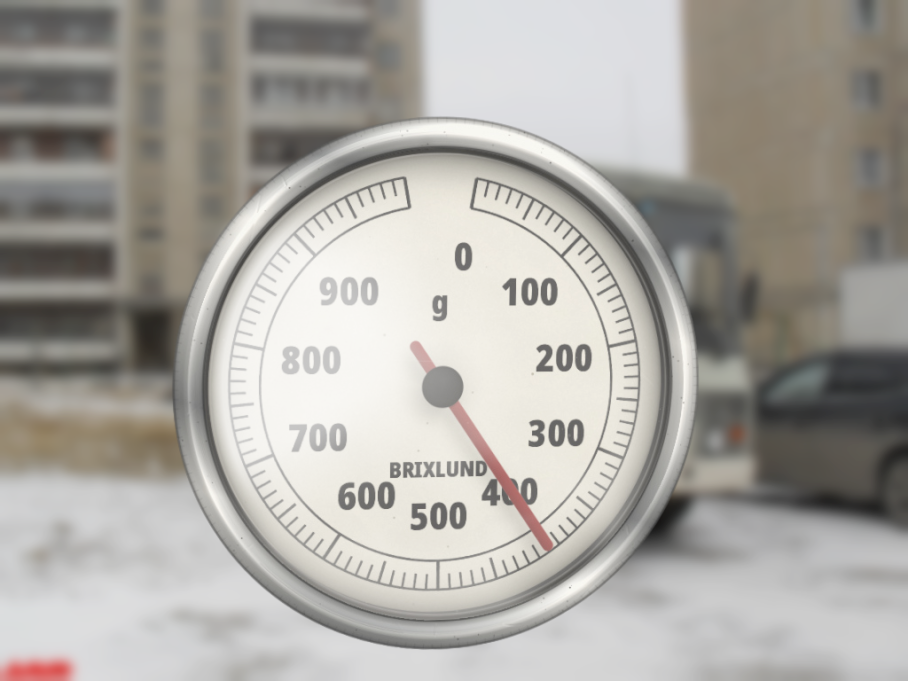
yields **400** g
